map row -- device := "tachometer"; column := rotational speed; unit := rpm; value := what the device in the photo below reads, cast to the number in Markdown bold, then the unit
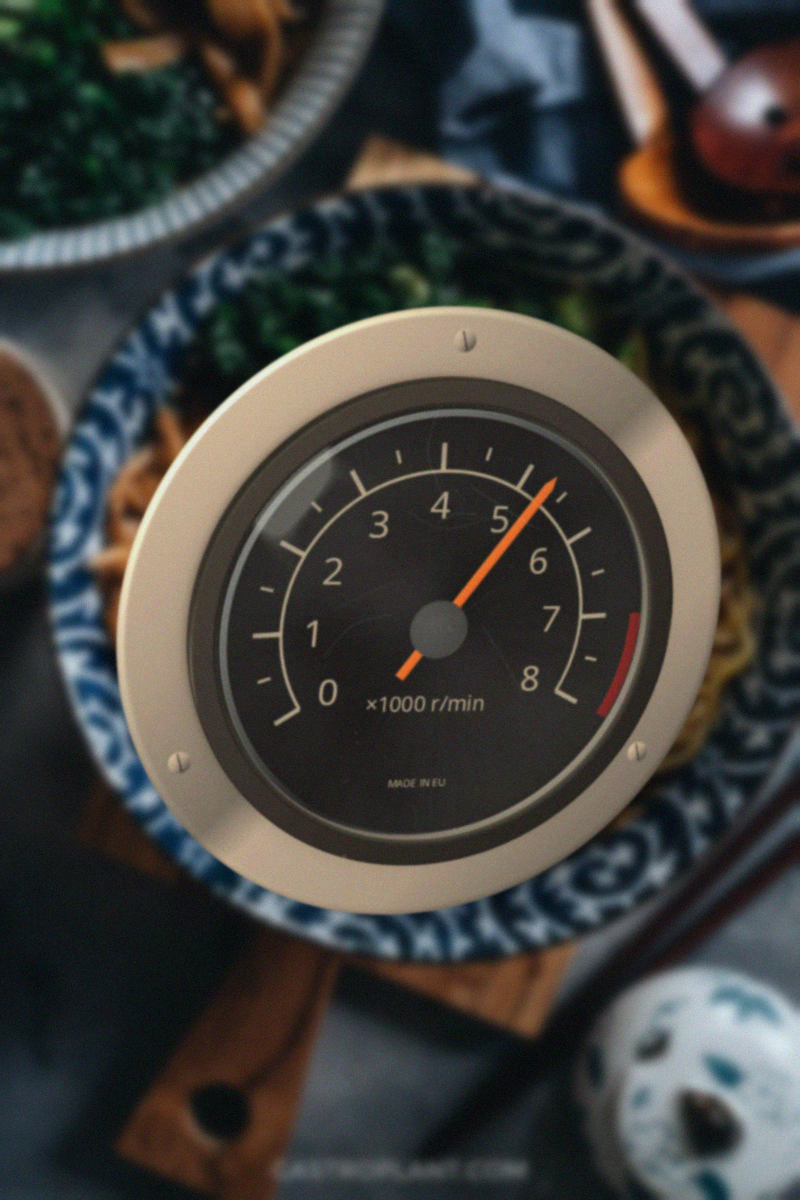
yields **5250** rpm
